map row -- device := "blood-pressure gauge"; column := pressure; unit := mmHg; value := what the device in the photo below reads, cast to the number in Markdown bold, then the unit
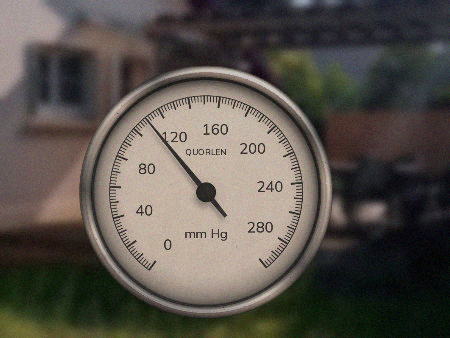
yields **110** mmHg
